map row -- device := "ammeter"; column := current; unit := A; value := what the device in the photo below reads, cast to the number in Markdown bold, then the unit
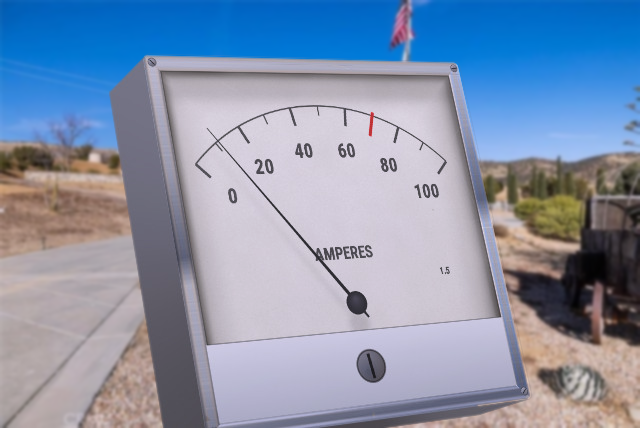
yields **10** A
